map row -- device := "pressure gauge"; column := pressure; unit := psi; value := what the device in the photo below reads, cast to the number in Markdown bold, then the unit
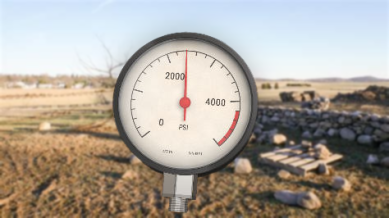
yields **2400** psi
